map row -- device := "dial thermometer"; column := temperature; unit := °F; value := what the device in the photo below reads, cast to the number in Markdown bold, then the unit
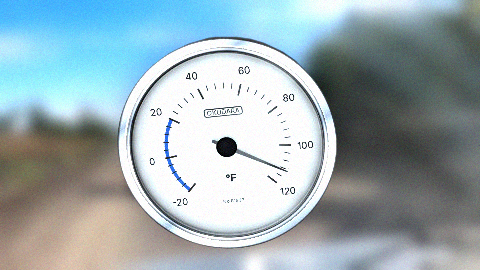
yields **112** °F
